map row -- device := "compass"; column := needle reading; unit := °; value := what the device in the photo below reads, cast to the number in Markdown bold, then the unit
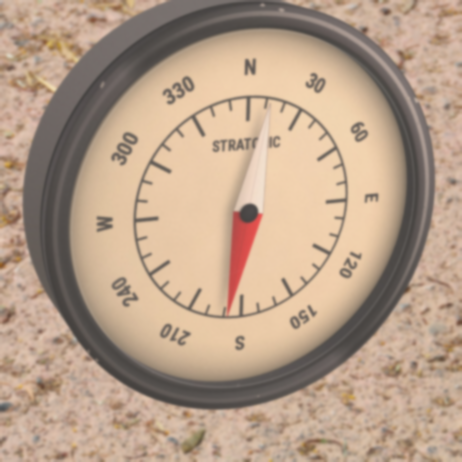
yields **190** °
